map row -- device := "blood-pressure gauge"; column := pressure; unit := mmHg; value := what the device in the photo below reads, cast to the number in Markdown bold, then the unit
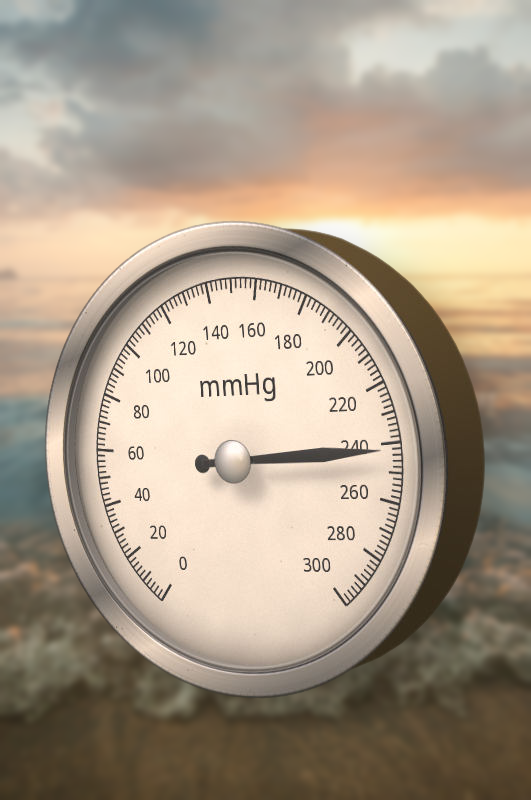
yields **242** mmHg
